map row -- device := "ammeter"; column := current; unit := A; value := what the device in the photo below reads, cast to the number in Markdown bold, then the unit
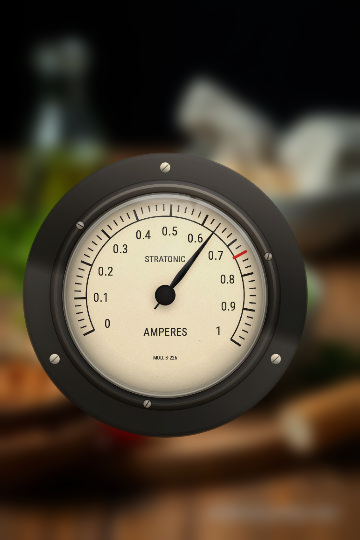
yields **0.64** A
